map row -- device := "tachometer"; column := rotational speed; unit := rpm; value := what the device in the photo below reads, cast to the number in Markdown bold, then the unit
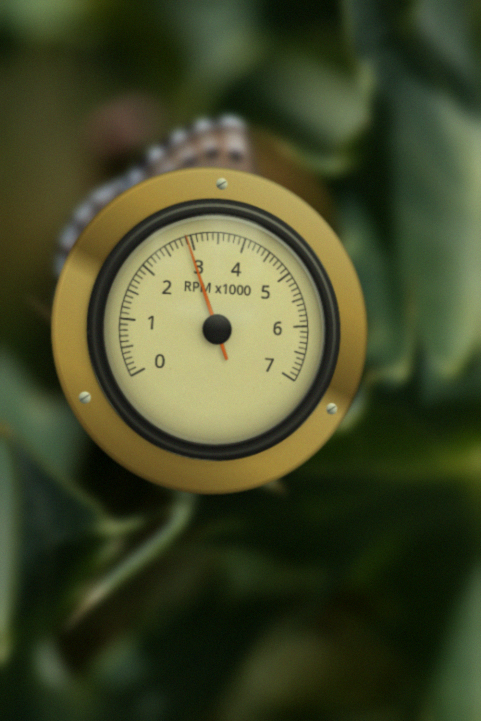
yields **2900** rpm
